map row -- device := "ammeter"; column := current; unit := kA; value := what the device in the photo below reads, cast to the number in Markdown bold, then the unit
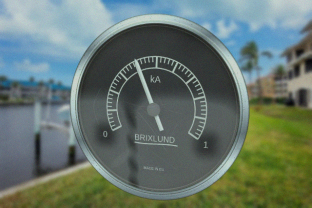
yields **0.4** kA
